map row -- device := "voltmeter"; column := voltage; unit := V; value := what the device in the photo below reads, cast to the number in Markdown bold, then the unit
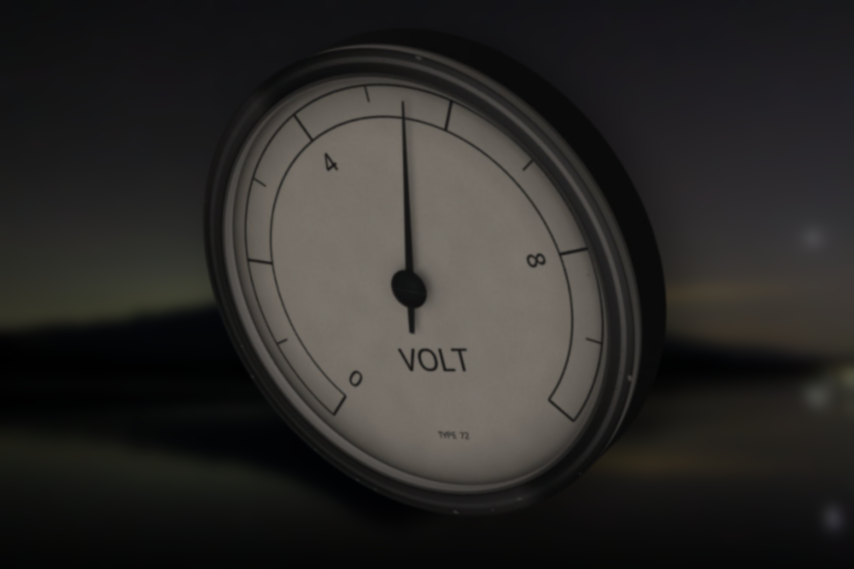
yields **5.5** V
